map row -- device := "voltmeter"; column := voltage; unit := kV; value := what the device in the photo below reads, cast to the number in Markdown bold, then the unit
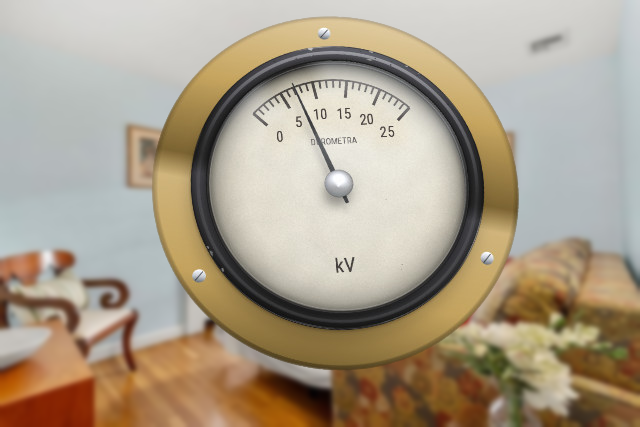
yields **7** kV
